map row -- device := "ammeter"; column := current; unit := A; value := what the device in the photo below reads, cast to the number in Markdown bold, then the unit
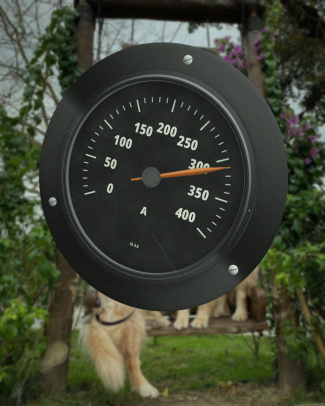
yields **310** A
